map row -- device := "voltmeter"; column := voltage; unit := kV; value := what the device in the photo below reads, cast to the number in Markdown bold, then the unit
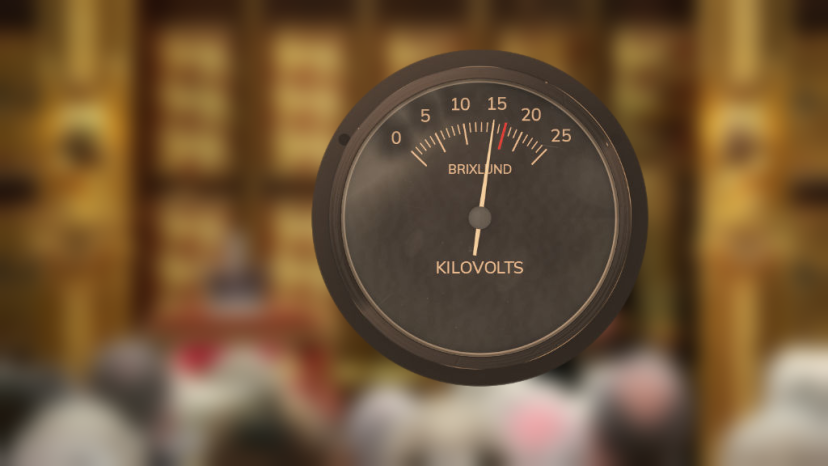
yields **15** kV
